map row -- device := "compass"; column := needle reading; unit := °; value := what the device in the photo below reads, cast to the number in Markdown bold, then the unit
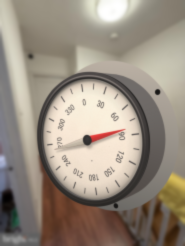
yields **82.5** °
